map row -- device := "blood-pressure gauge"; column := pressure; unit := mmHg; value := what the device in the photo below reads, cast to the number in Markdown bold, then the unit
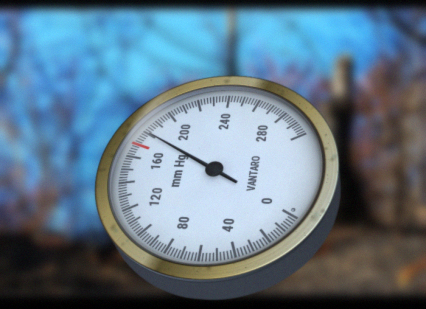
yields **180** mmHg
